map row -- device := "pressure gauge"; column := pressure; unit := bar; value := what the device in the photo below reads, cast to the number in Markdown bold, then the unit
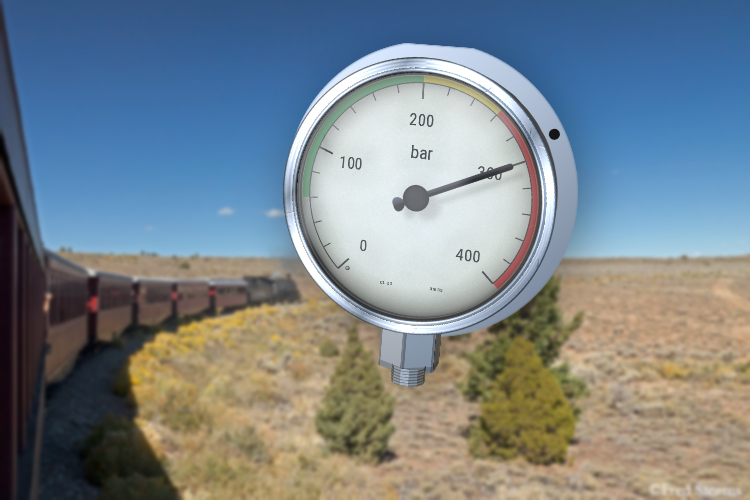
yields **300** bar
